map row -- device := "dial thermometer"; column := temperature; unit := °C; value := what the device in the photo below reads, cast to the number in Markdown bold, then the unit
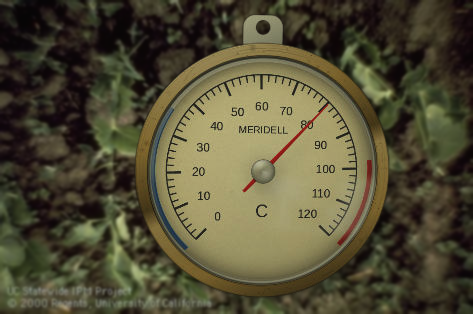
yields **80** °C
